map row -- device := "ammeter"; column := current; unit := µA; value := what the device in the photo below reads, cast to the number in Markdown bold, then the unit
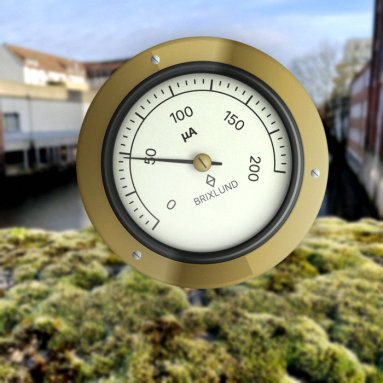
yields **47.5** µA
